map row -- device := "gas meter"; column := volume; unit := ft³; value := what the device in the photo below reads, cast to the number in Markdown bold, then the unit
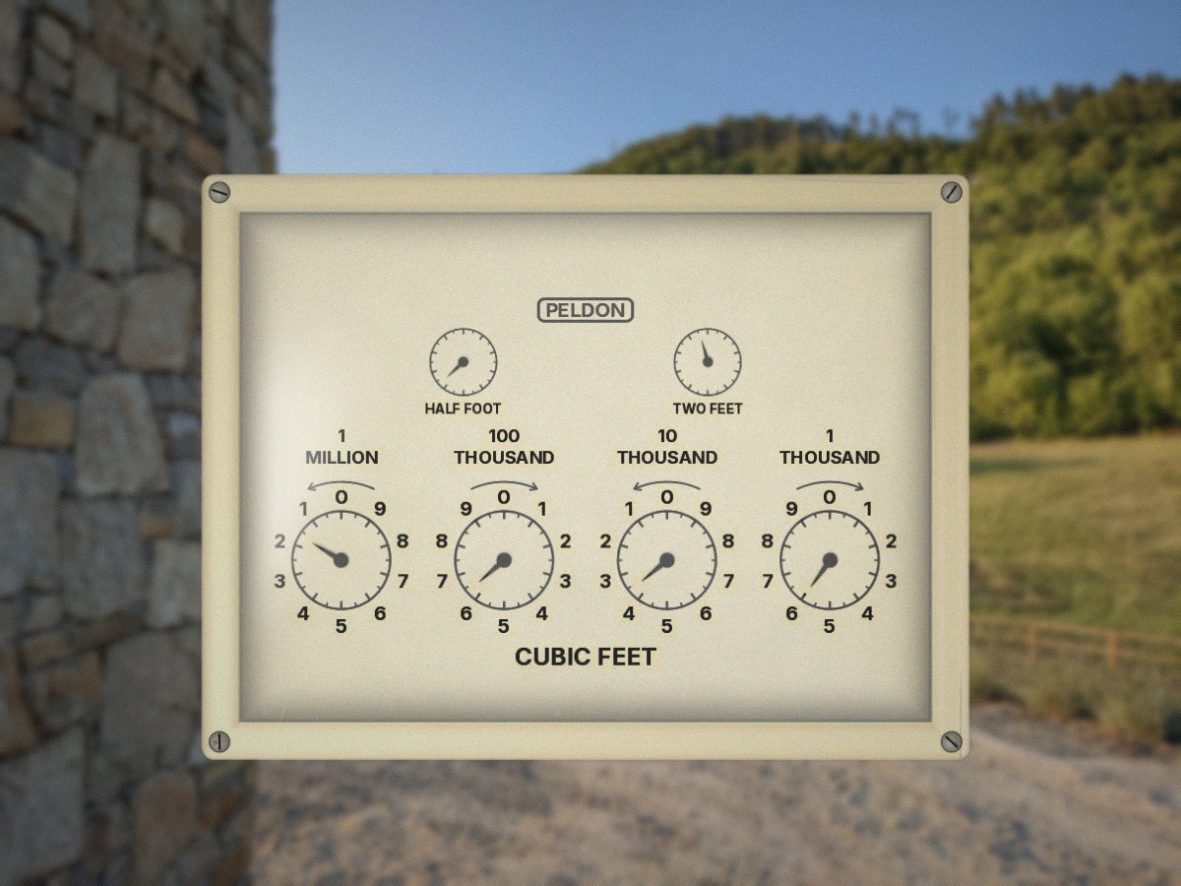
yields **163600** ft³
